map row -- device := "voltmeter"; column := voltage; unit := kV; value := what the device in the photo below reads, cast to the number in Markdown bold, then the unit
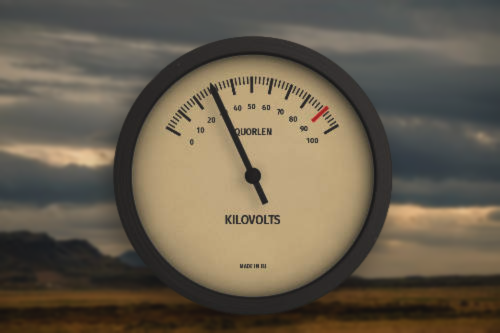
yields **30** kV
